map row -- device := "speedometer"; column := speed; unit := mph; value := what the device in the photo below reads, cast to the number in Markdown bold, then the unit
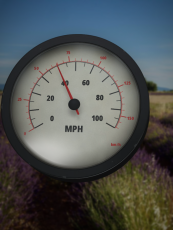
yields **40** mph
